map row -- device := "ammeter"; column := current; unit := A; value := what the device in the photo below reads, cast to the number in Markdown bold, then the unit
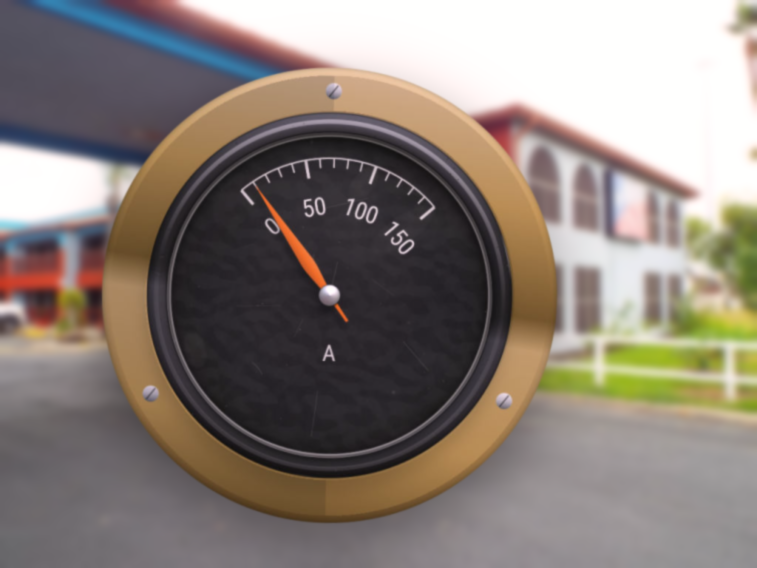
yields **10** A
